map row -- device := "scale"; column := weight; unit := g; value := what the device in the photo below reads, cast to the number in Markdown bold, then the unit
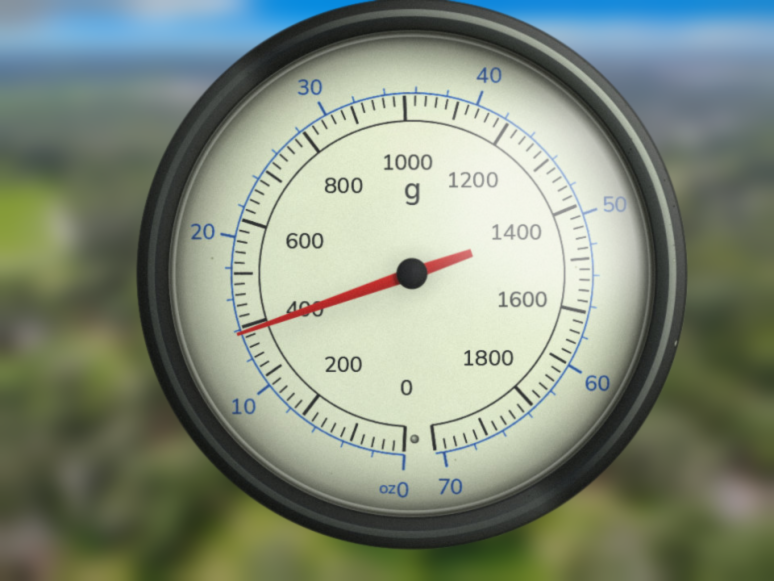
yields **390** g
